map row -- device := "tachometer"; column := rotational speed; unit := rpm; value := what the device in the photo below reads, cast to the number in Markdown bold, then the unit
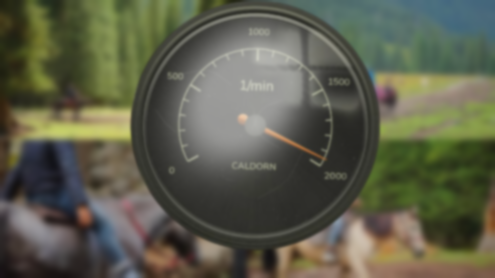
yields **1950** rpm
